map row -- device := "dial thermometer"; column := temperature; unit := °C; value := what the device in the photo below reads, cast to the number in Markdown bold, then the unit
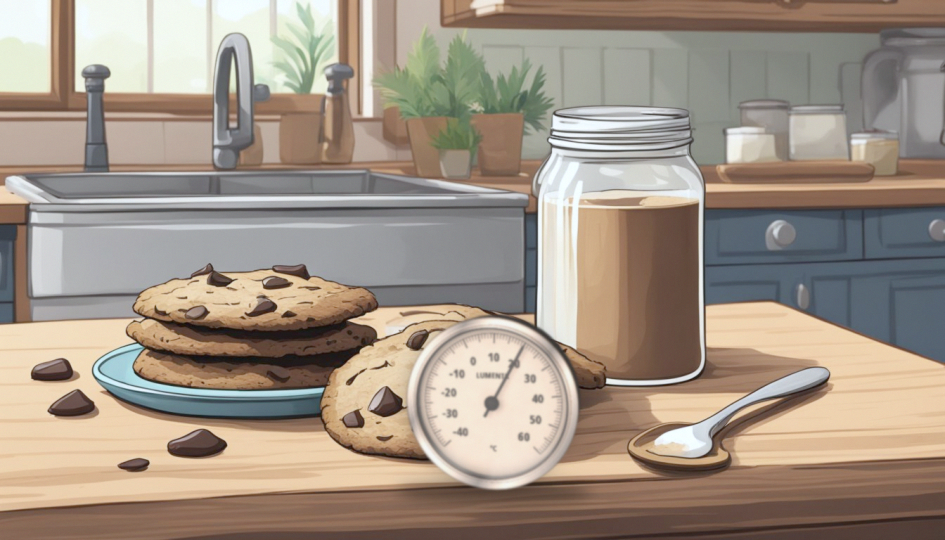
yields **20** °C
